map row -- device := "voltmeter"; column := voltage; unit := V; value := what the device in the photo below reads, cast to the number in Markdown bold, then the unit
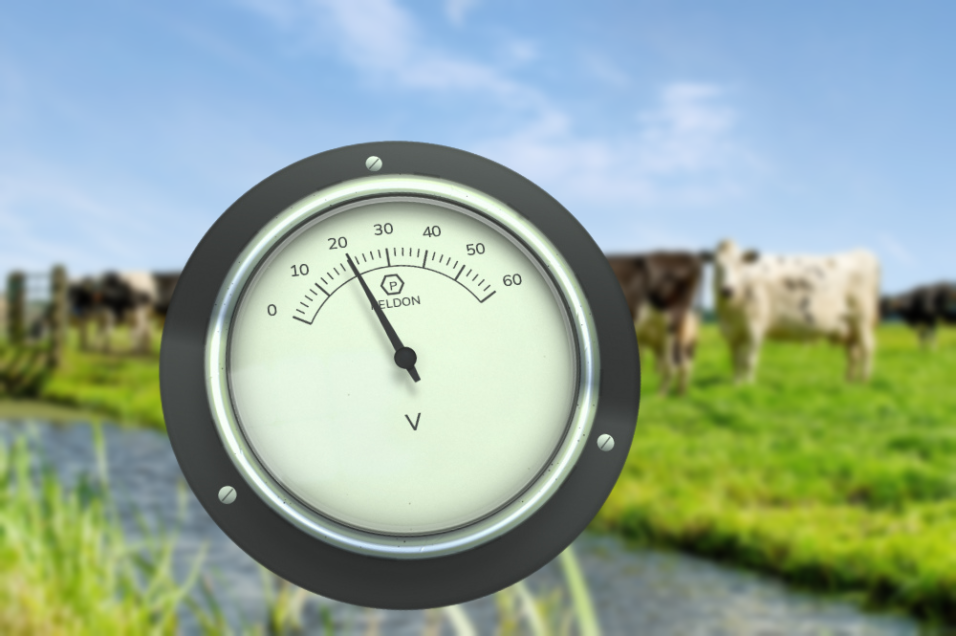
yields **20** V
